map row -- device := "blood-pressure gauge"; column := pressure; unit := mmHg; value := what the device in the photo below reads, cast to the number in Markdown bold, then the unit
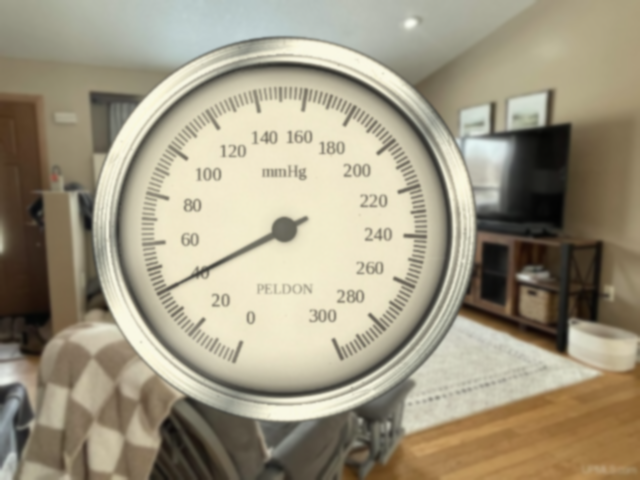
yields **40** mmHg
